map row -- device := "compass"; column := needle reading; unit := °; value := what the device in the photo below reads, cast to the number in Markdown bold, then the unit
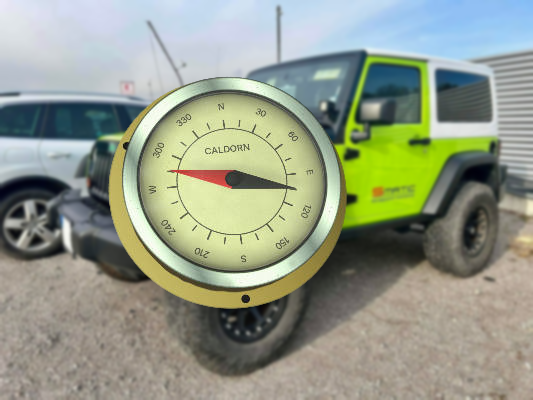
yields **285** °
